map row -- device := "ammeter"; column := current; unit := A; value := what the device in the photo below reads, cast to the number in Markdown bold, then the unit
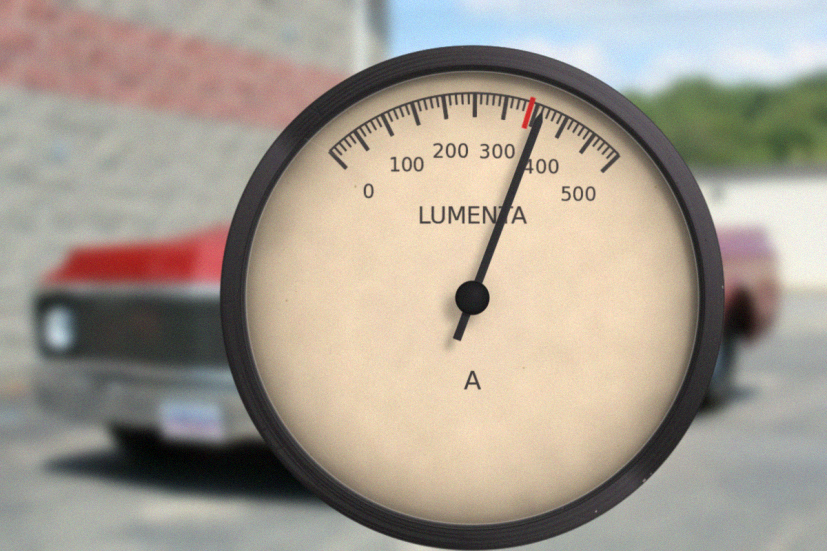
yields **360** A
